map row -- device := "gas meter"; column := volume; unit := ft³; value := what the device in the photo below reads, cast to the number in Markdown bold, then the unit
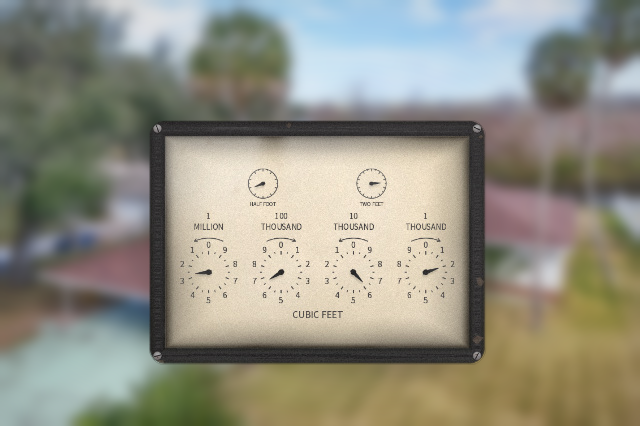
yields **266200** ft³
